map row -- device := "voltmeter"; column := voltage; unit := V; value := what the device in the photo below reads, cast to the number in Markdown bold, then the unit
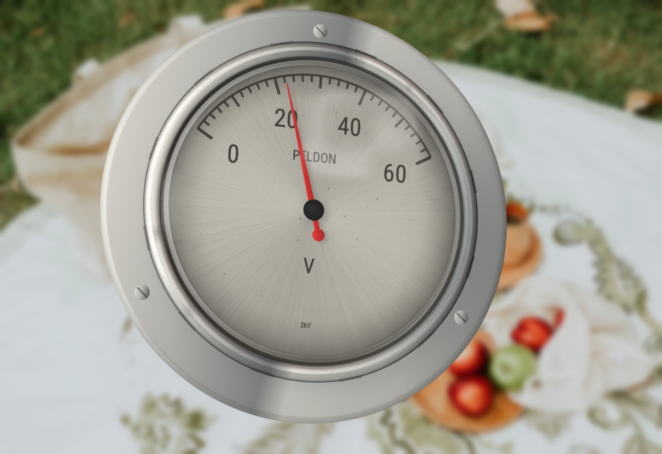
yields **22** V
